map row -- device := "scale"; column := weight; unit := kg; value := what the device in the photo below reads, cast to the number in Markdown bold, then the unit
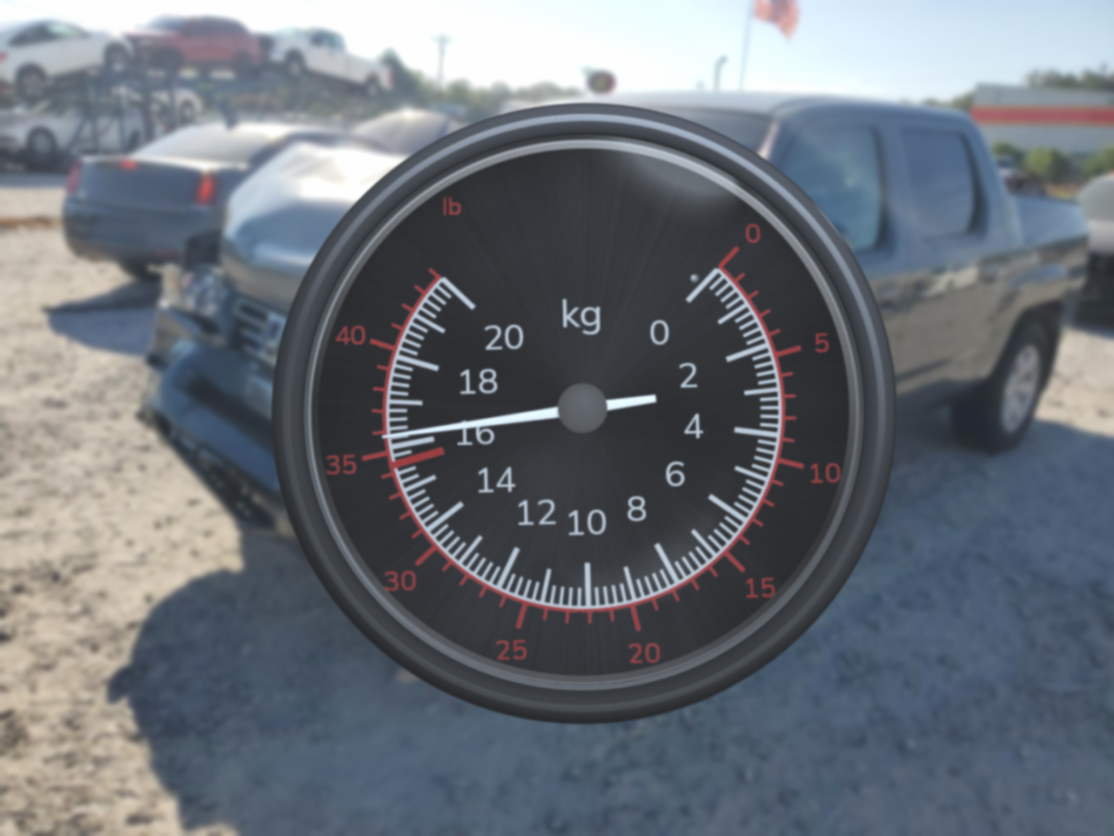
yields **16.2** kg
